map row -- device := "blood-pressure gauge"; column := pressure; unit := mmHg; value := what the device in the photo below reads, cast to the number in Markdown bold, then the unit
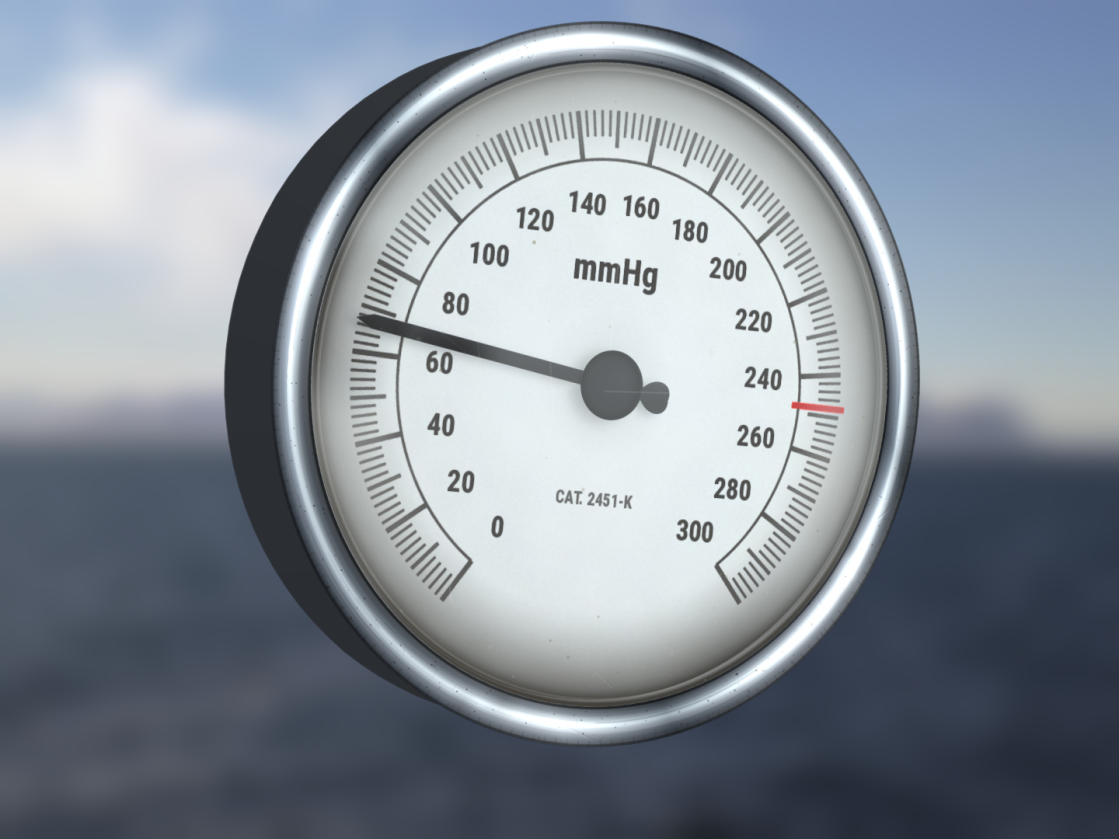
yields **67** mmHg
